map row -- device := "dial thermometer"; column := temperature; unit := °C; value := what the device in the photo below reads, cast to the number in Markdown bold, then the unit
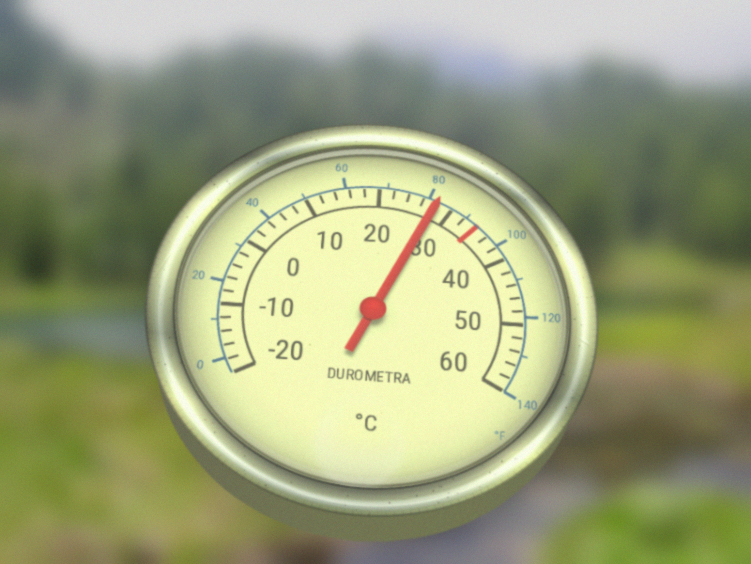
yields **28** °C
